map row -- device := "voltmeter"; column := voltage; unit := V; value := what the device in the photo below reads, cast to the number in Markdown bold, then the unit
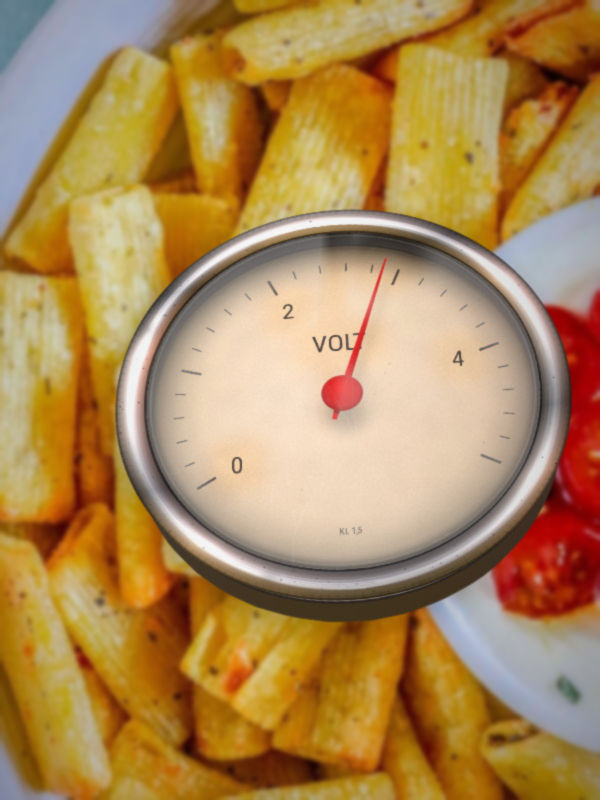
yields **2.9** V
